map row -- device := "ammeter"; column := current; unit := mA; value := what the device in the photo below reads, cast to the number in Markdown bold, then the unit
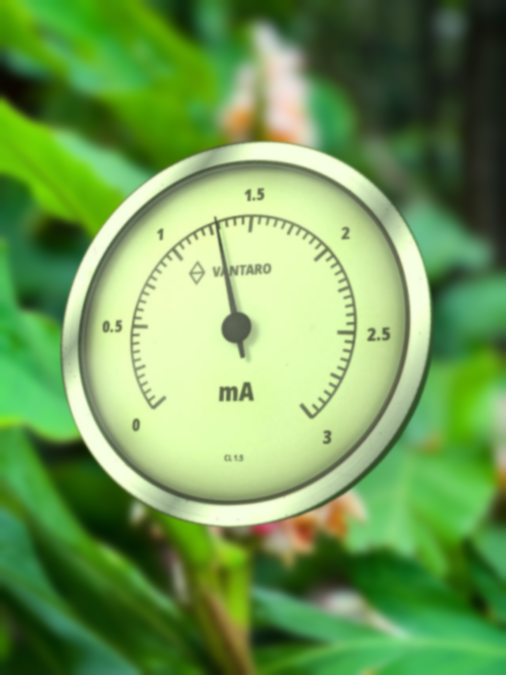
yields **1.3** mA
